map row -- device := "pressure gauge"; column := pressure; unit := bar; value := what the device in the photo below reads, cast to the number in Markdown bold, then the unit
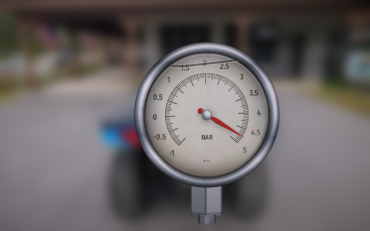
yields **4.75** bar
